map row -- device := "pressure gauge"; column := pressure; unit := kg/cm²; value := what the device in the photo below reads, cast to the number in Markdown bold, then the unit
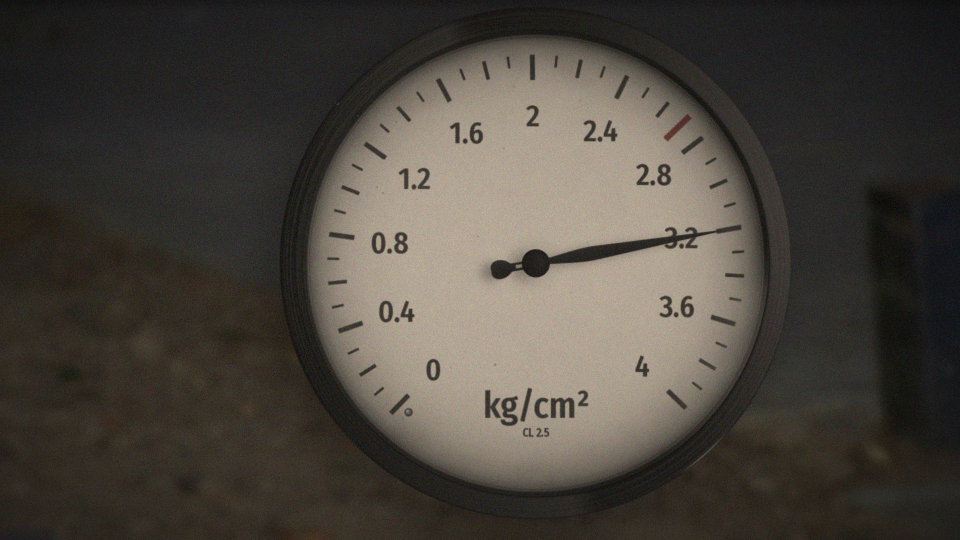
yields **3.2** kg/cm²
